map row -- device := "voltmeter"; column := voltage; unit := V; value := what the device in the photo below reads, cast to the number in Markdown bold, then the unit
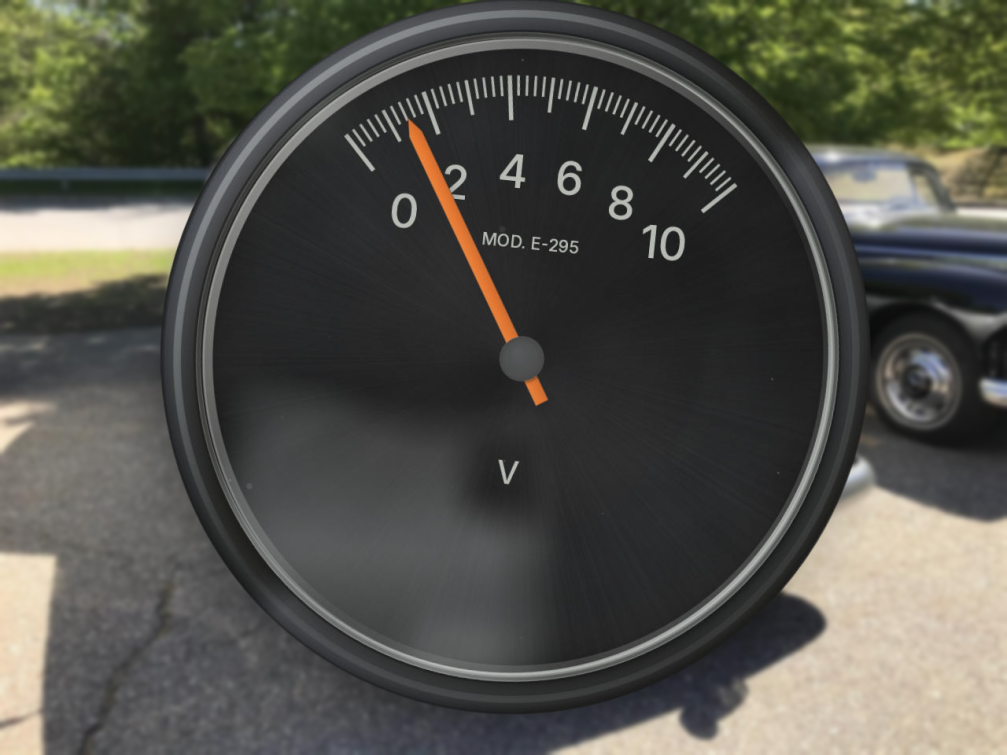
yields **1.4** V
